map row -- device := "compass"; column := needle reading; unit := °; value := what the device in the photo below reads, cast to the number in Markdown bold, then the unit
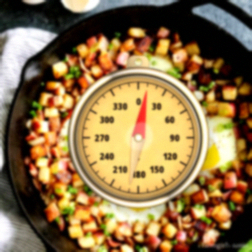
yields **10** °
